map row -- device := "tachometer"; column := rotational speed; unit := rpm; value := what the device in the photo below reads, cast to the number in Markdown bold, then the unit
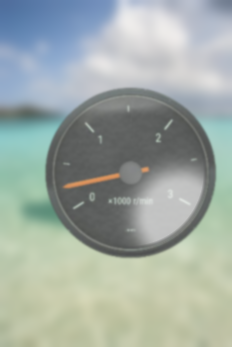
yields **250** rpm
